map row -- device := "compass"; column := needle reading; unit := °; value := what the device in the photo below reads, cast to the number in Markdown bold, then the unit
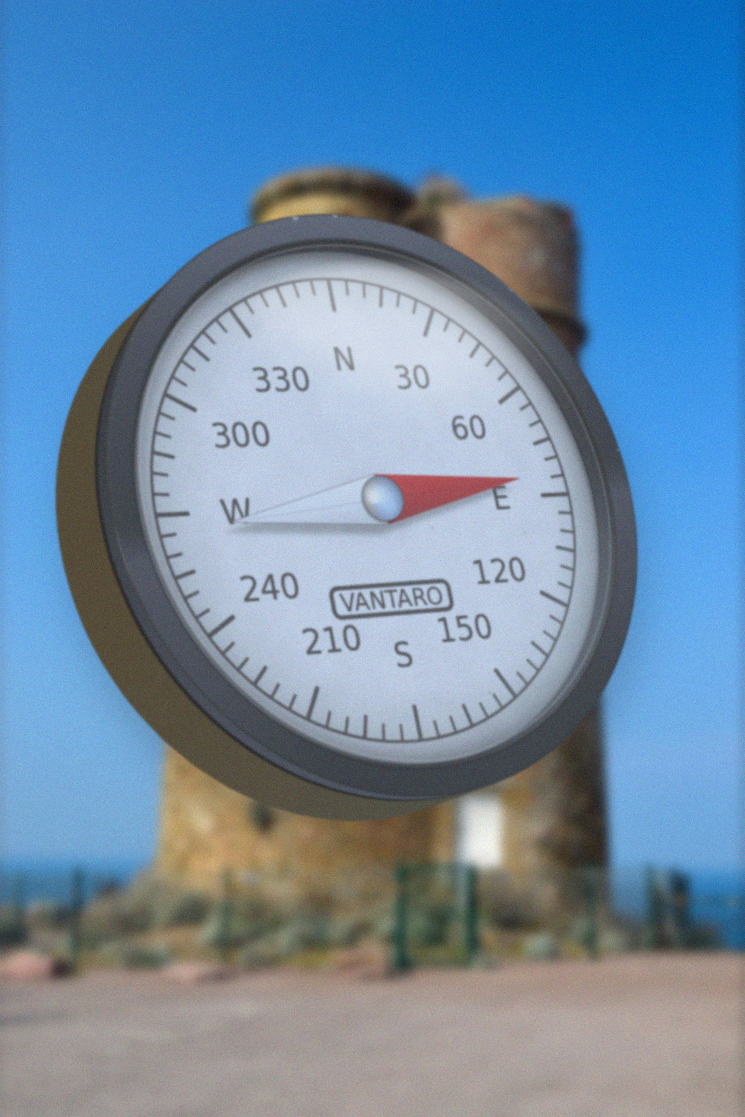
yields **85** °
